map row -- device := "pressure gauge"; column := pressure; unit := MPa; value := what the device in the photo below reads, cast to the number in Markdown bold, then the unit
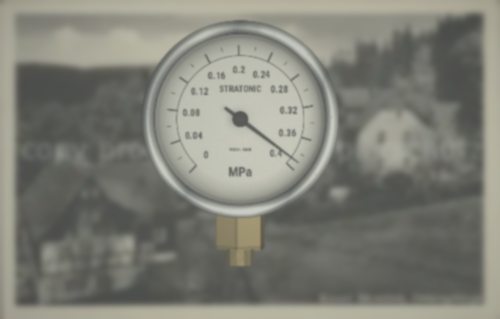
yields **0.39** MPa
